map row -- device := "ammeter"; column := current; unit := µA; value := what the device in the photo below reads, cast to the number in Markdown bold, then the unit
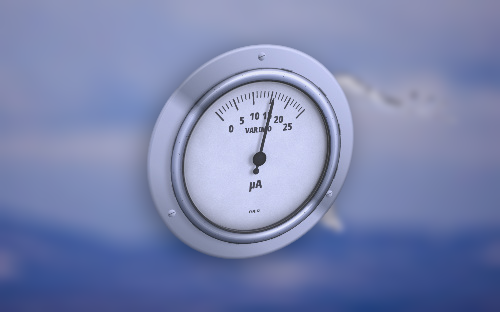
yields **15** µA
